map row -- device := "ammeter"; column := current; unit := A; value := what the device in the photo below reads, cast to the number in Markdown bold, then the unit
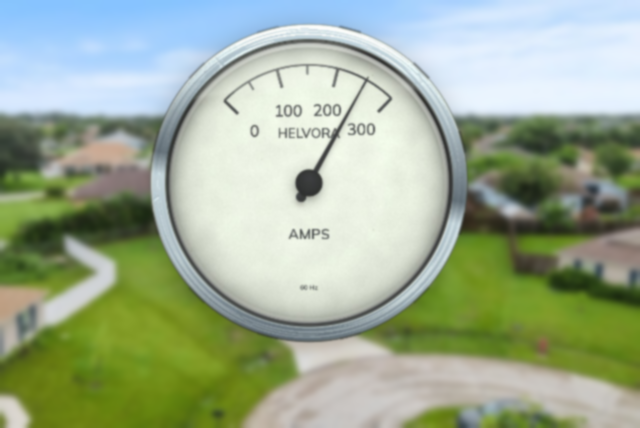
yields **250** A
